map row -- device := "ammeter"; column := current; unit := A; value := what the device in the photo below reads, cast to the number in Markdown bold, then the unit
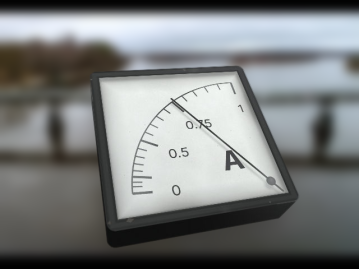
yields **0.75** A
